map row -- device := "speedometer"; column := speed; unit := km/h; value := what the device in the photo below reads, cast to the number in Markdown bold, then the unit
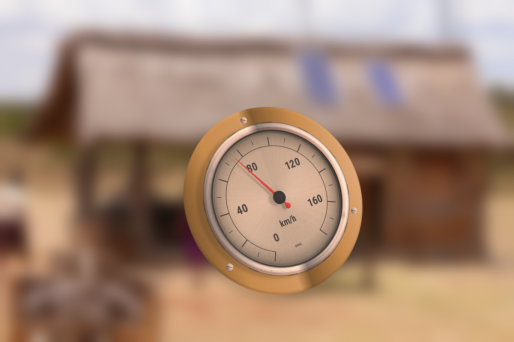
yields **75** km/h
